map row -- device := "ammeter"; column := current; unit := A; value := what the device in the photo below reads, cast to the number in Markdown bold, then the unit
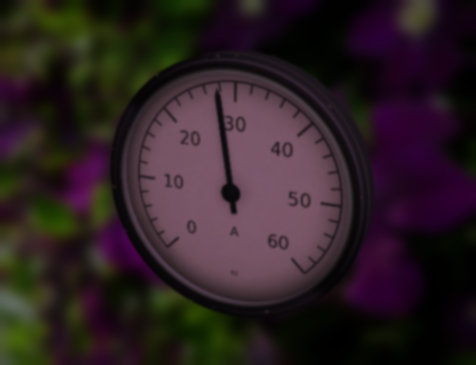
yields **28** A
